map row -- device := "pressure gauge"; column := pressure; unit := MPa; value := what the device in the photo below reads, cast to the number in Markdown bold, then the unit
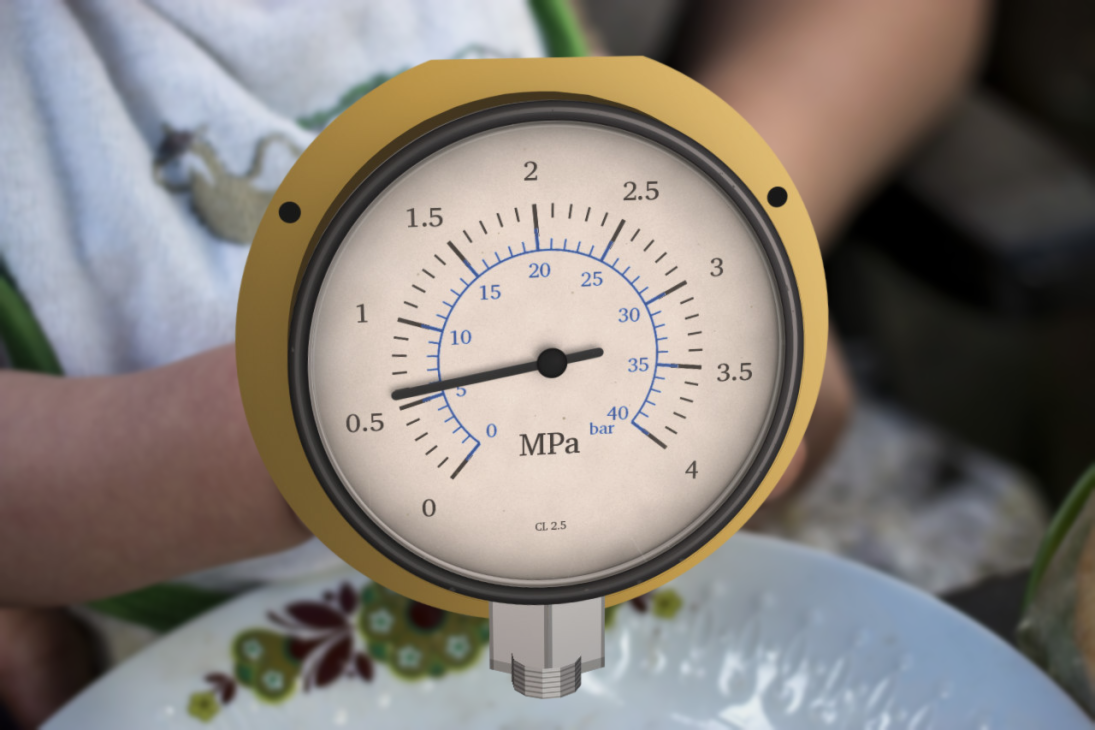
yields **0.6** MPa
